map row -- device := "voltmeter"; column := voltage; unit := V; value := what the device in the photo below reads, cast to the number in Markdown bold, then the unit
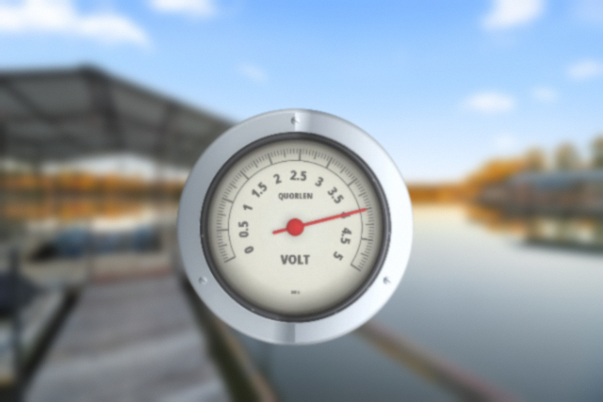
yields **4** V
